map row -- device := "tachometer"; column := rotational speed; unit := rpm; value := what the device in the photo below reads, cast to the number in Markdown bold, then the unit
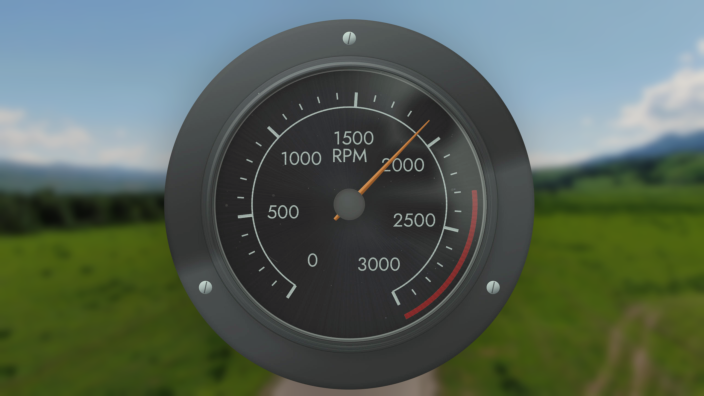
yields **1900** rpm
